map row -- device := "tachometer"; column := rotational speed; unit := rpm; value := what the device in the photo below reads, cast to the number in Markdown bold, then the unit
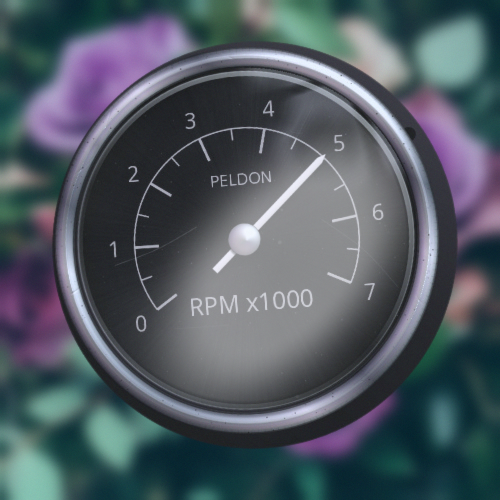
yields **5000** rpm
